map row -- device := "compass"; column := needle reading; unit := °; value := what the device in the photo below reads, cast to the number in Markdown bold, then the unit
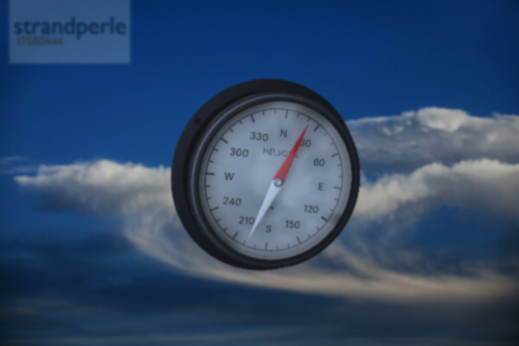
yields **20** °
